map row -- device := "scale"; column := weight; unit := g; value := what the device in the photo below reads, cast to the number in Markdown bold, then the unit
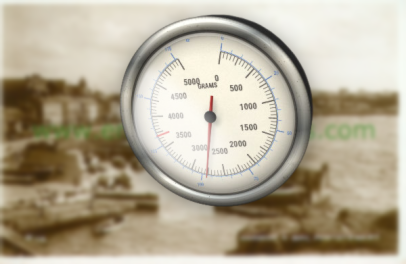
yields **2750** g
